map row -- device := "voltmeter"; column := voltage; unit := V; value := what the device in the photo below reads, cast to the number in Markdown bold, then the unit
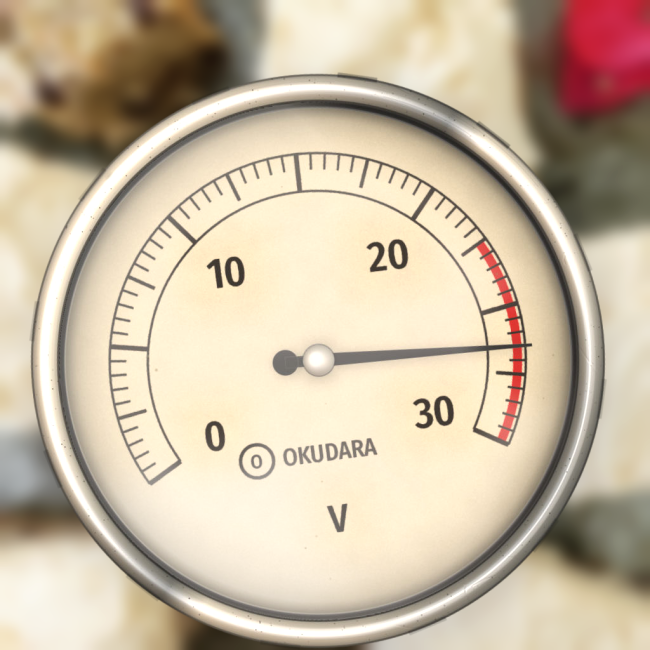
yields **26.5** V
